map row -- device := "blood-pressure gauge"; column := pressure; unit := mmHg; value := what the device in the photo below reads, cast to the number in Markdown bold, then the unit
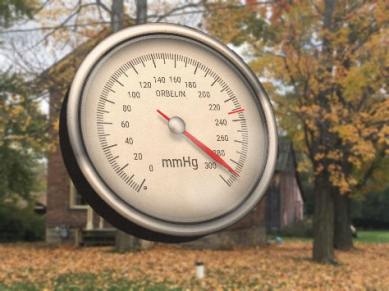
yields **290** mmHg
